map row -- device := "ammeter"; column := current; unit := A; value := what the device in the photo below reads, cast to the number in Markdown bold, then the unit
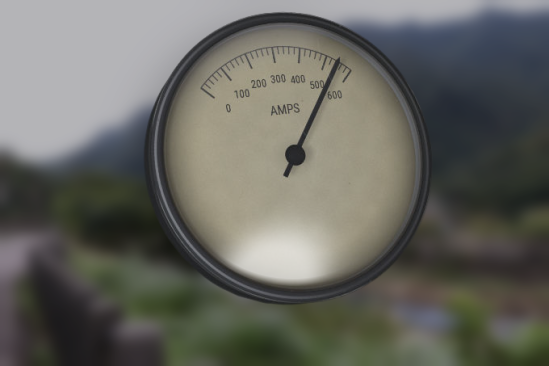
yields **540** A
